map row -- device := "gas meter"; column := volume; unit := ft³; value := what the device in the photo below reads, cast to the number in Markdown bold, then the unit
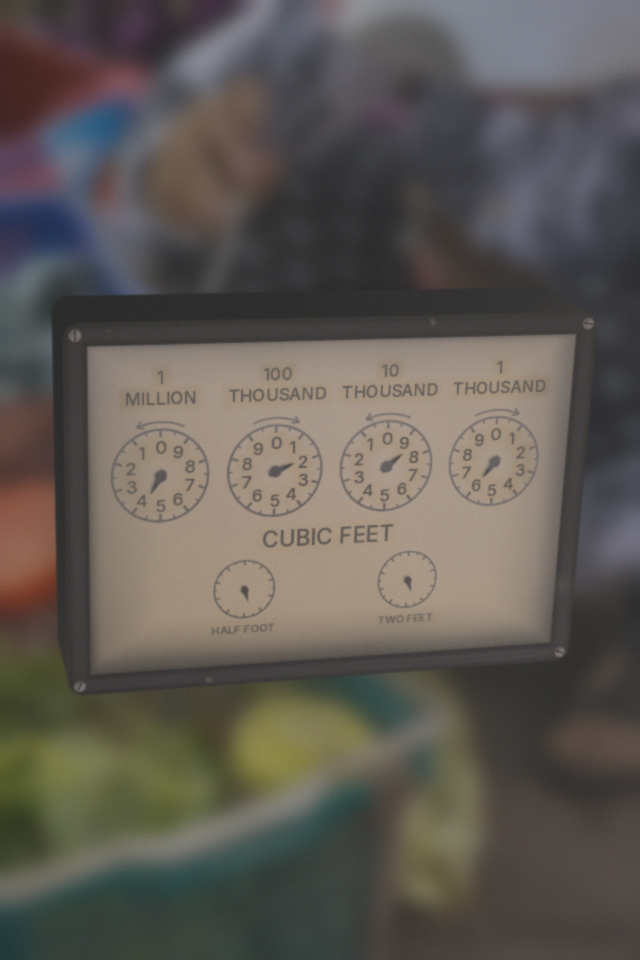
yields **418600** ft³
